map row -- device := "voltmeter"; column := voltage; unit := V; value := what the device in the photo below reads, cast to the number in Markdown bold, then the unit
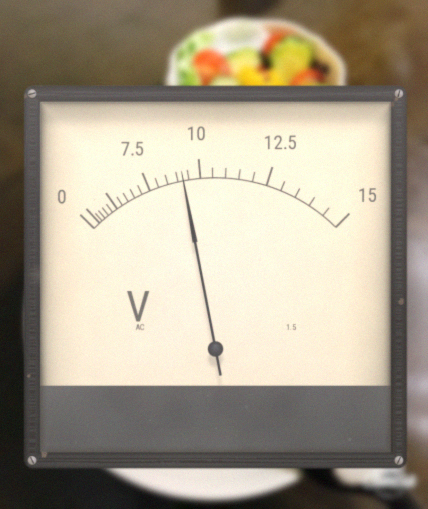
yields **9.25** V
